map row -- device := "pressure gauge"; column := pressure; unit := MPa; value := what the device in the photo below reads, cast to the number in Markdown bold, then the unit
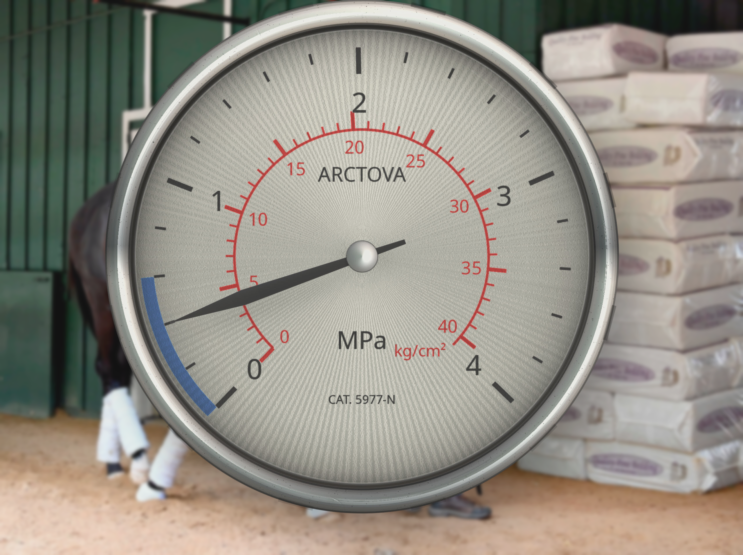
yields **0.4** MPa
